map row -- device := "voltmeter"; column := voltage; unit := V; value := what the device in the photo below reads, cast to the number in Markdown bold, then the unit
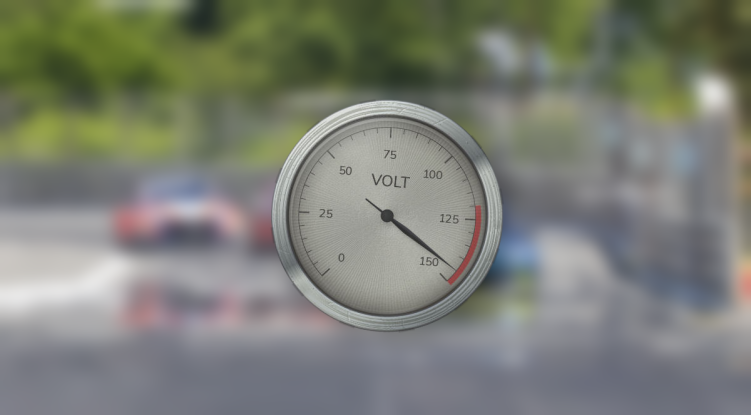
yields **145** V
